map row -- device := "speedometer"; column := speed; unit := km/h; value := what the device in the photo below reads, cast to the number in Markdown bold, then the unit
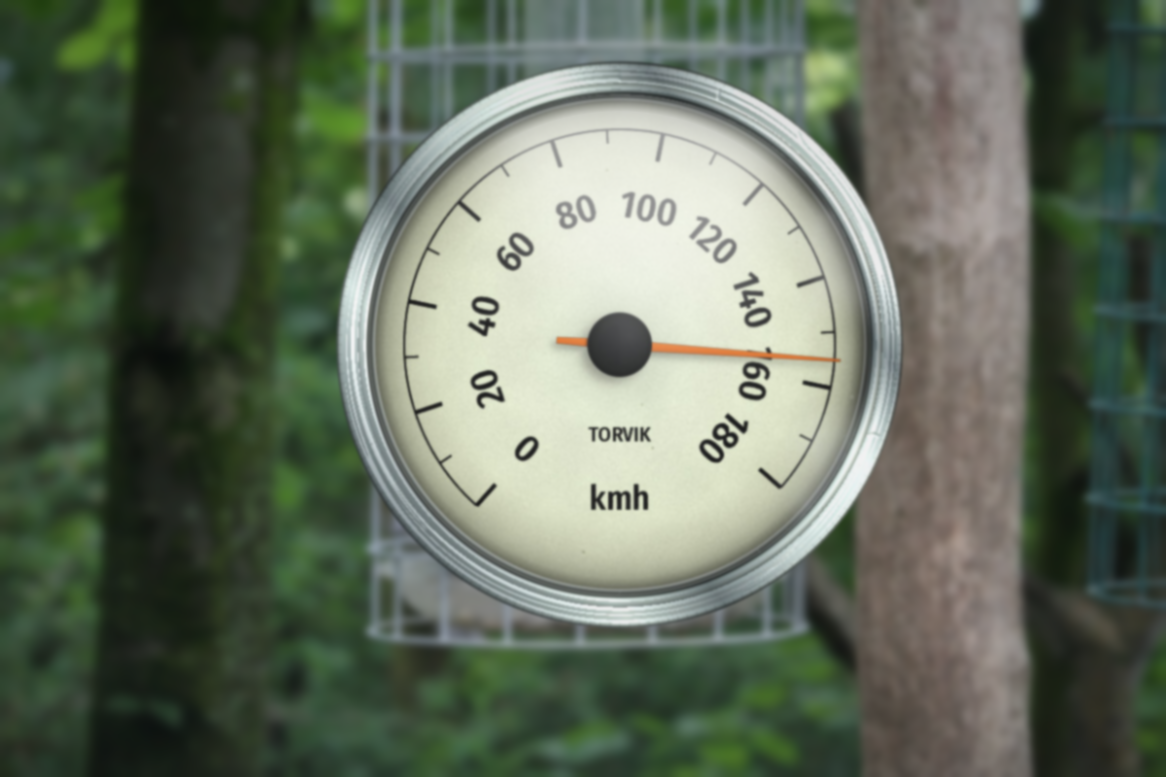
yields **155** km/h
